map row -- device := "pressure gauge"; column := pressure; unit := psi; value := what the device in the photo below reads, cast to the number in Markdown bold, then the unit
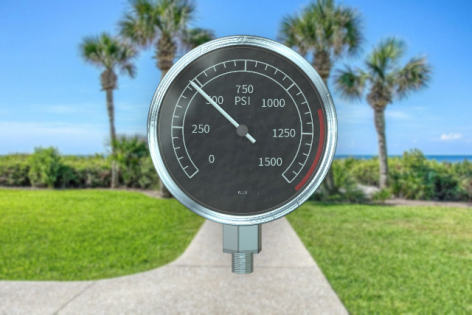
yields **475** psi
